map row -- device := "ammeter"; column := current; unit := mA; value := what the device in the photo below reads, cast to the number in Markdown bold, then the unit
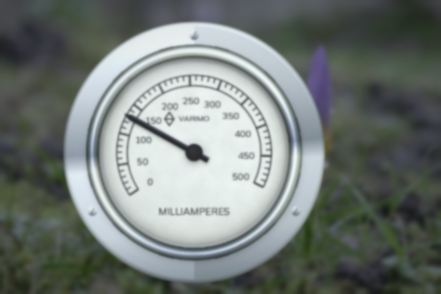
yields **130** mA
